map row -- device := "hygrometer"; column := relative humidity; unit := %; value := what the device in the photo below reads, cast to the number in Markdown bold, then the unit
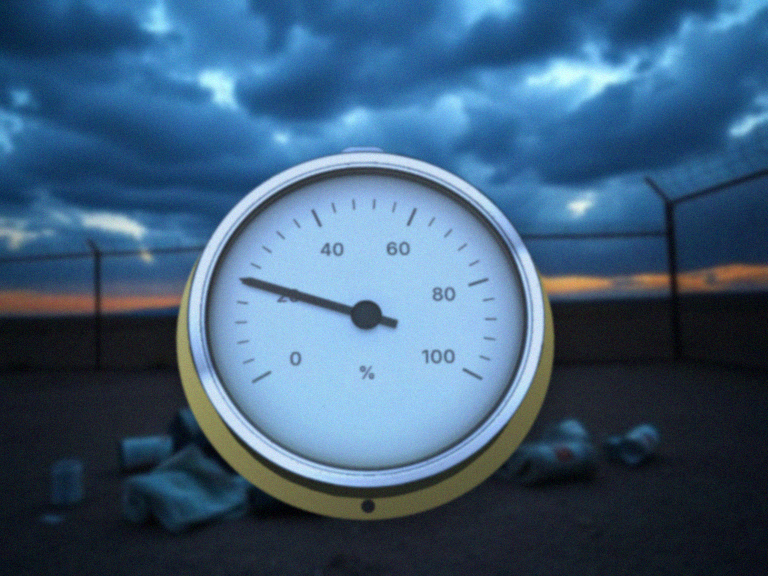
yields **20** %
